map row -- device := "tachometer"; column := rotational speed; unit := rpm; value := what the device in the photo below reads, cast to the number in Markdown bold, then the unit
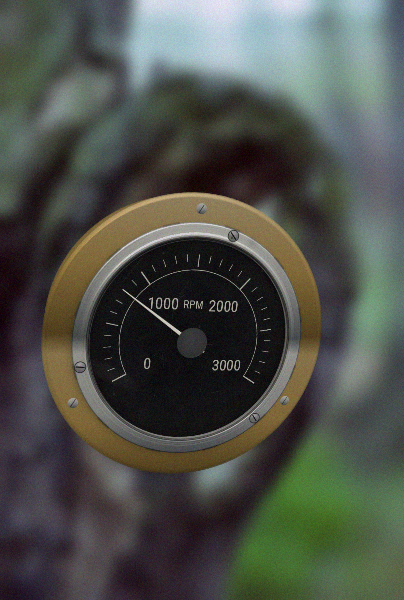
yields **800** rpm
